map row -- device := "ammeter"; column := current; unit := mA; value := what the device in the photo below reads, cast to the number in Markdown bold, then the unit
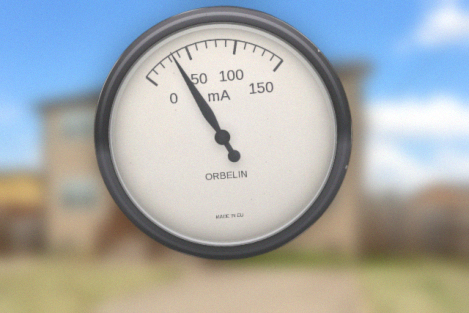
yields **35** mA
